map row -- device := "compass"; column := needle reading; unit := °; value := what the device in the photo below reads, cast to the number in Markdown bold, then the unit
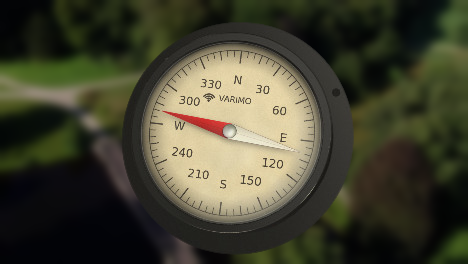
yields **280** °
